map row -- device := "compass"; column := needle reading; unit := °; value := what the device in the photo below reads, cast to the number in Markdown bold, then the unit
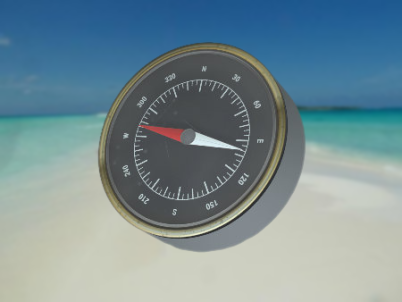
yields **280** °
